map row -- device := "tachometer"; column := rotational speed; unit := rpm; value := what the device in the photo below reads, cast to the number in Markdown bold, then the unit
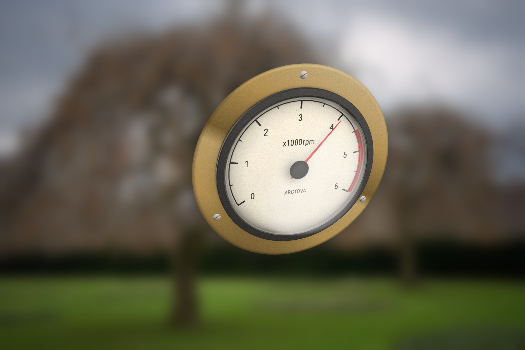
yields **4000** rpm
